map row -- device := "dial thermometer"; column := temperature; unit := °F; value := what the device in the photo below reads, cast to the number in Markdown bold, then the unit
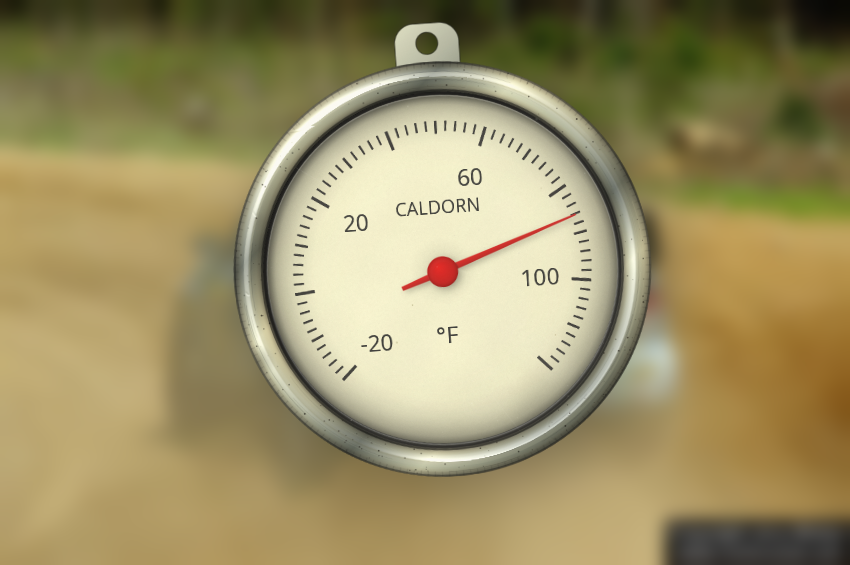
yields **86** °F
